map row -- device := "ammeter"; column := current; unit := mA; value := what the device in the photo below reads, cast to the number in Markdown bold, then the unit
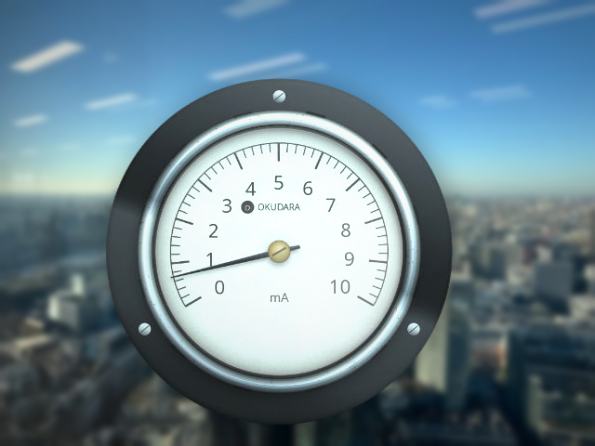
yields **0.7** mA
